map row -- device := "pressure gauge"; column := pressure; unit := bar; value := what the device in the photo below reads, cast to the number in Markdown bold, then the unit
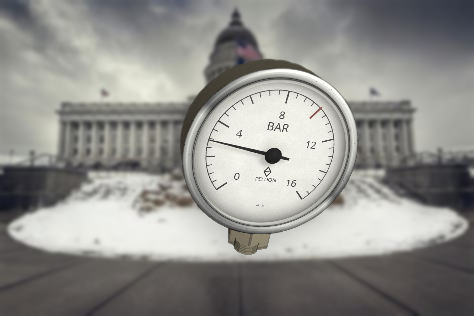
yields **3** bar
